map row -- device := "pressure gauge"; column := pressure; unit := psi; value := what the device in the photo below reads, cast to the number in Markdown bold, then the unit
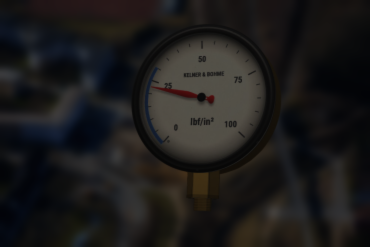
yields **22.5** psi
